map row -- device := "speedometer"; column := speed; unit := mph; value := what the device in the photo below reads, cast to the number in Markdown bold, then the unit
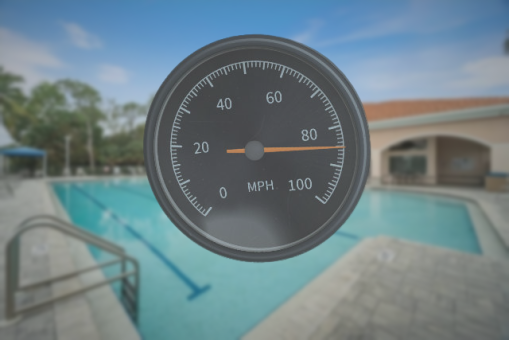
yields **85** mph
